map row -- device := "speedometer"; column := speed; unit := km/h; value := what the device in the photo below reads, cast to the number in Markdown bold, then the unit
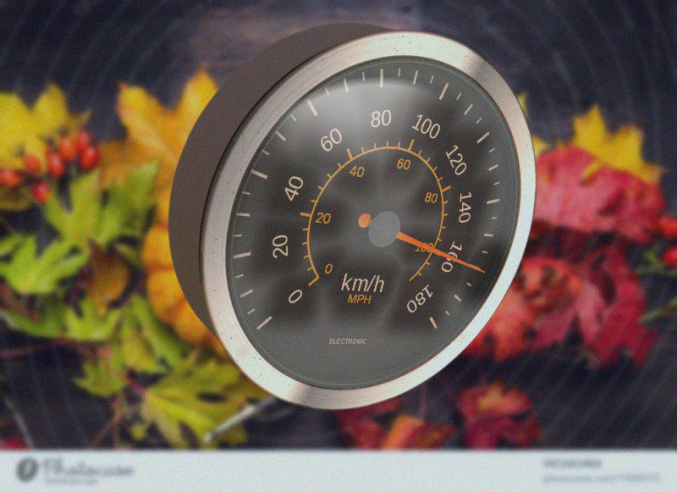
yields **160** km/h
